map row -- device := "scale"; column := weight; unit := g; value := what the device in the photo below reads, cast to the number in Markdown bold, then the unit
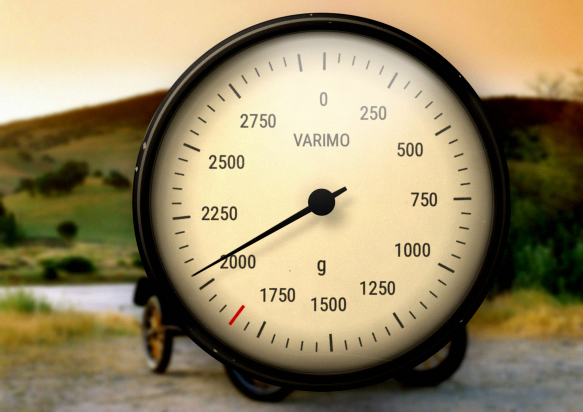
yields **2050** g
